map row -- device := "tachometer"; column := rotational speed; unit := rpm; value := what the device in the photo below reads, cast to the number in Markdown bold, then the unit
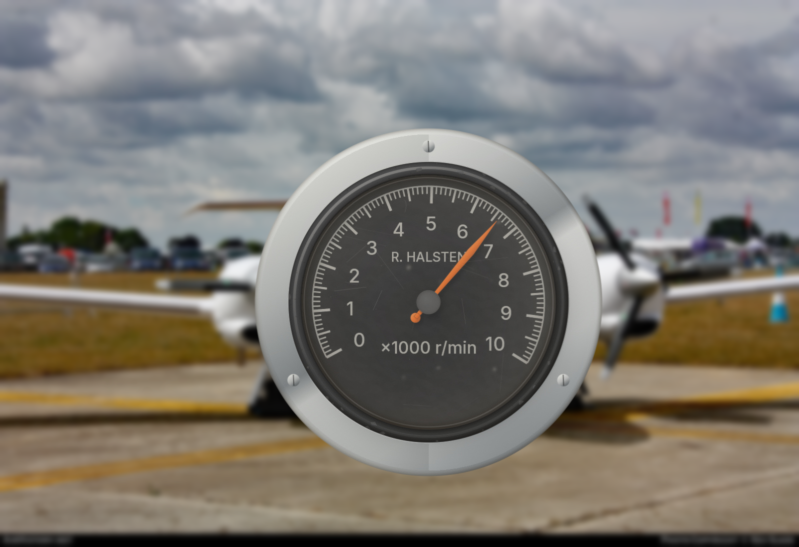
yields **6600** rpm
